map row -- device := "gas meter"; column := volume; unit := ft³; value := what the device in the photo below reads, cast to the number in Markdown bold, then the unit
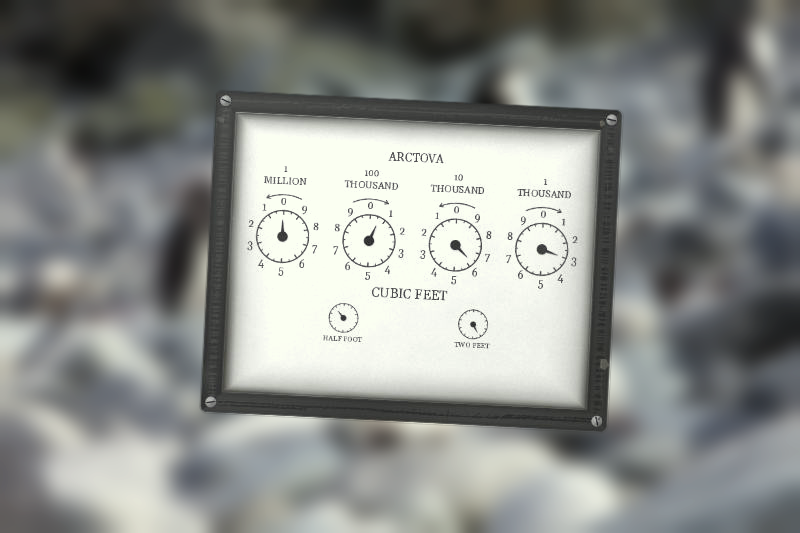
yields **6300** ft³
